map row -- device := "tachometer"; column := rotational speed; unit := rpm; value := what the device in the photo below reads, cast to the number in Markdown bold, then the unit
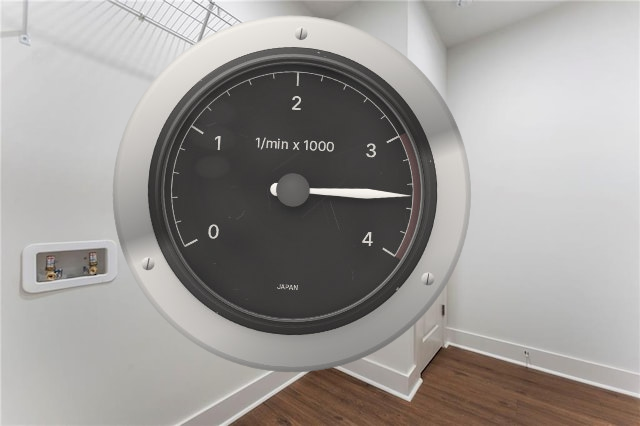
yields **3500** rpm
